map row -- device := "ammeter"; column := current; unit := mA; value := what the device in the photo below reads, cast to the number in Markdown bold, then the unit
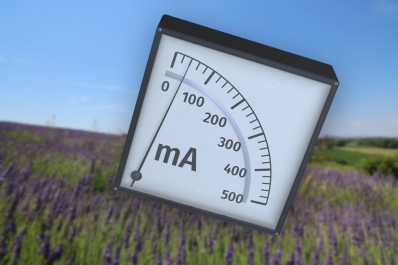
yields **40** mA
